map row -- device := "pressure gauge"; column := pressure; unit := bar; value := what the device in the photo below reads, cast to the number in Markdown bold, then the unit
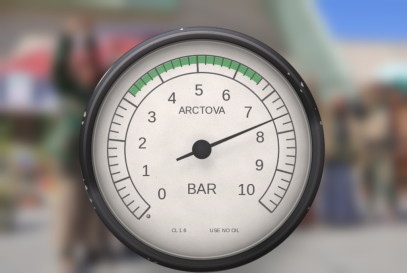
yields **7.6** bar
